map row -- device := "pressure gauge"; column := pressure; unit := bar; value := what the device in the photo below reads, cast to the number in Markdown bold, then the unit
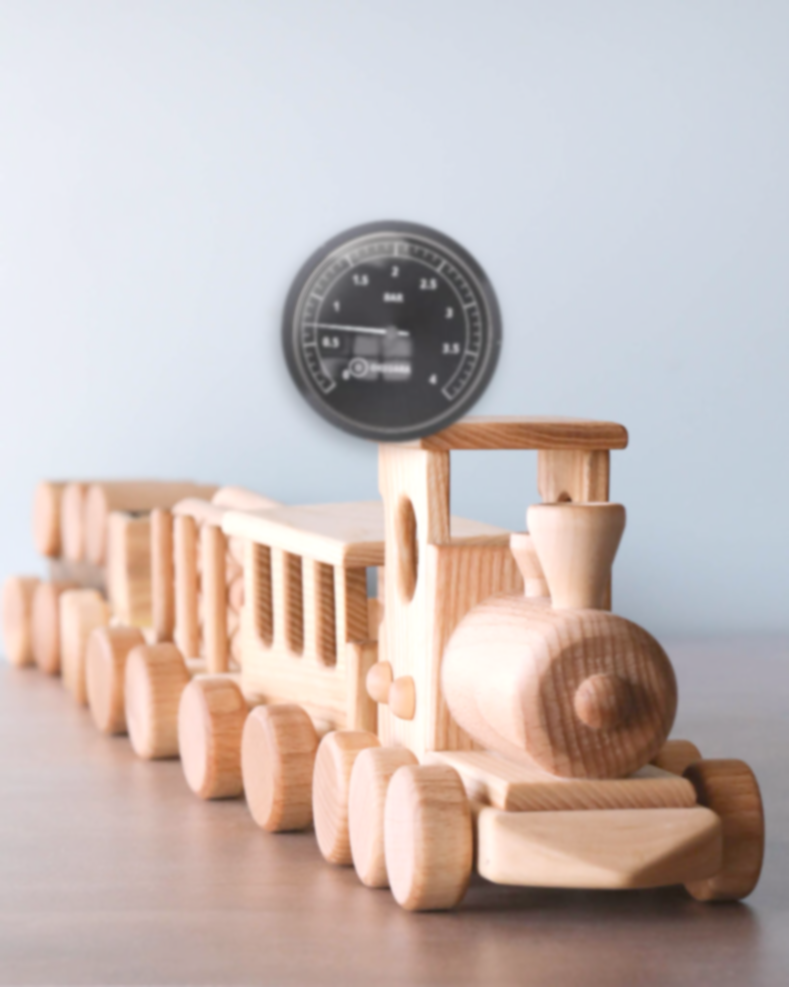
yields **0.7** bar
